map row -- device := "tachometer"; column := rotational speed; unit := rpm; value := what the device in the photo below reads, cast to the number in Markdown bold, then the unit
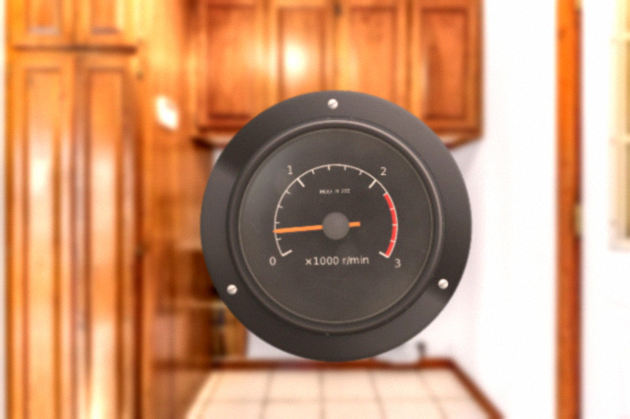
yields **300** rpm
